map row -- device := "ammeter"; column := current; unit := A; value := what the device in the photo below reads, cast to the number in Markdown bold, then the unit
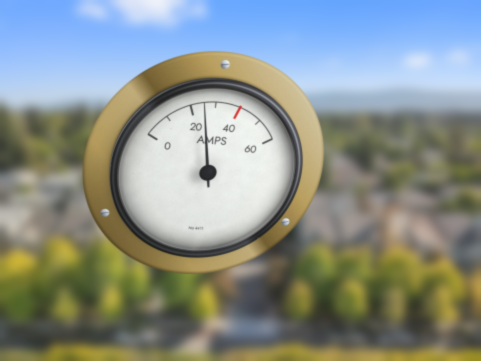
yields **25** A
